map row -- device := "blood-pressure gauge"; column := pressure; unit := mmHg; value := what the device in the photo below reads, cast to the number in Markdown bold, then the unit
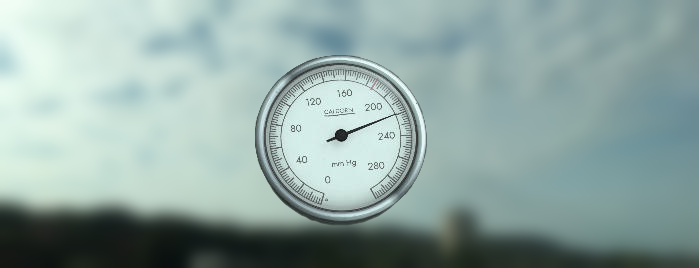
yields **220** mmHg
